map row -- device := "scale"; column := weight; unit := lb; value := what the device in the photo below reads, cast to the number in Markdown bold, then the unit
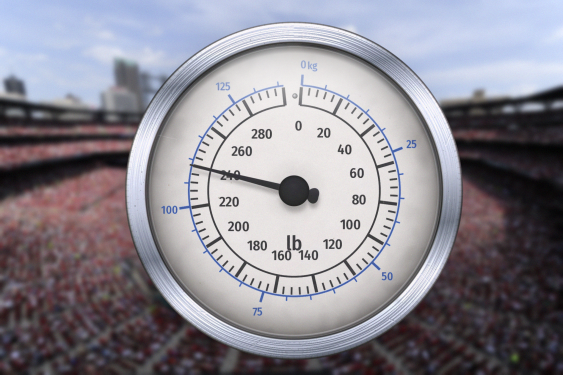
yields **240** lb
